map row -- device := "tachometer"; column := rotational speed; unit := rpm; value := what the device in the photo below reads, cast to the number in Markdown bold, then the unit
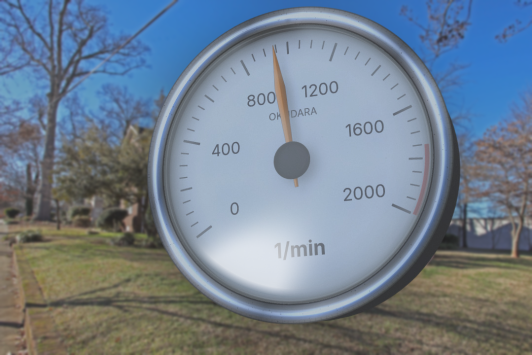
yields **950** rpm
